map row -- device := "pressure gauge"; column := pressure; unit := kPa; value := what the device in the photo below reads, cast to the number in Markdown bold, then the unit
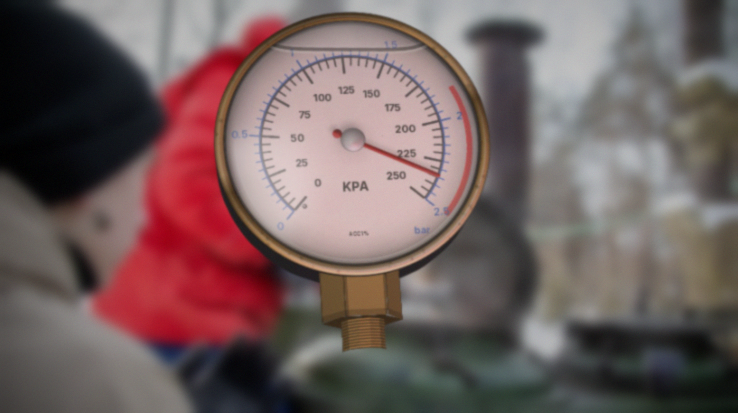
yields **235** kPa
